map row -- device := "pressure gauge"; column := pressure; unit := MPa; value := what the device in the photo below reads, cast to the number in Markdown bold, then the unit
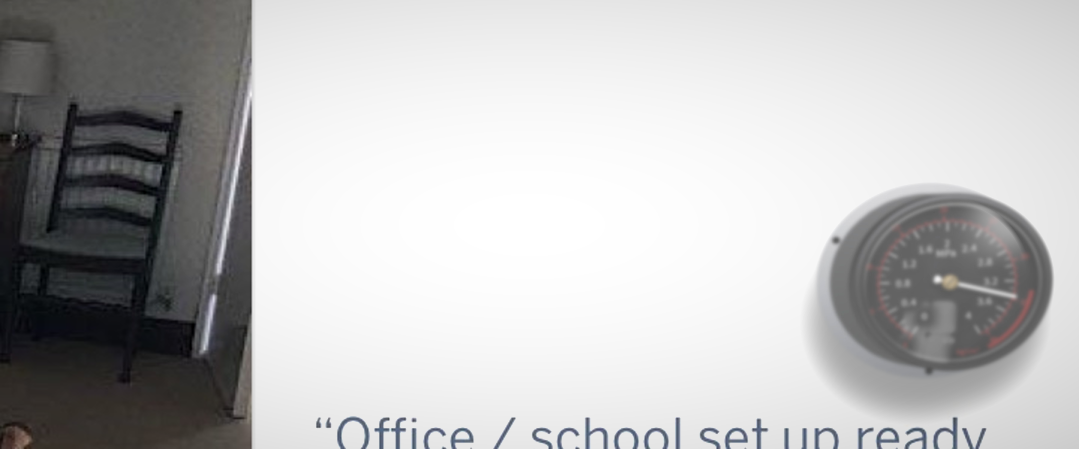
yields **3.4** MPa
